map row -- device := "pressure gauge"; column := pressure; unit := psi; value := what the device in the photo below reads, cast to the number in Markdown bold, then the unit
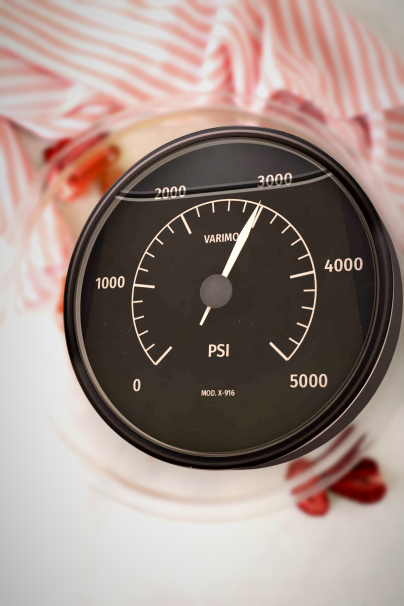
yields **3000** psi
